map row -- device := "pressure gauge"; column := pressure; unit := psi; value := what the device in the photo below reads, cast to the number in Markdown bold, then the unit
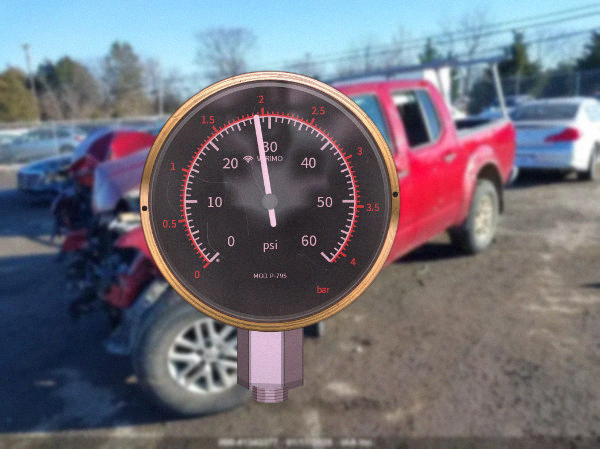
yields **28** psi
